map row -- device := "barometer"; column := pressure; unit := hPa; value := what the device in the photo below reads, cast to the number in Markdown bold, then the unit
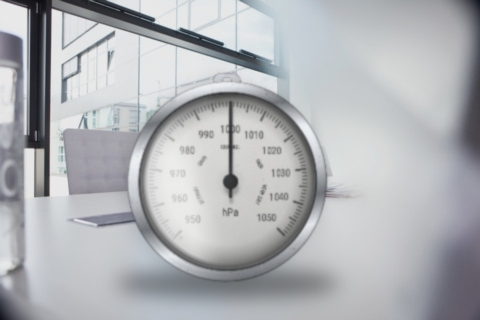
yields **1000** hPa
